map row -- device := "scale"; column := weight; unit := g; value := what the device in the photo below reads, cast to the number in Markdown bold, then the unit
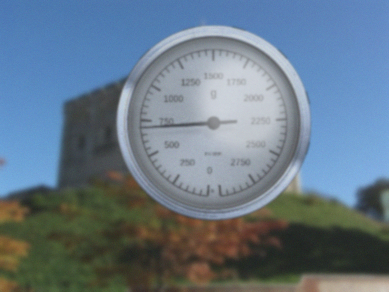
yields **700** g
